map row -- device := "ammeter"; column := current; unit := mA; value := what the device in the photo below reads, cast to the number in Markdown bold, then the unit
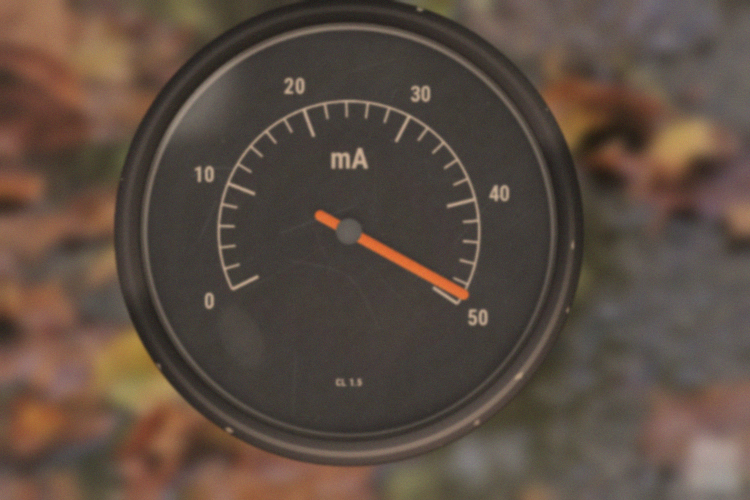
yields **49** mA
